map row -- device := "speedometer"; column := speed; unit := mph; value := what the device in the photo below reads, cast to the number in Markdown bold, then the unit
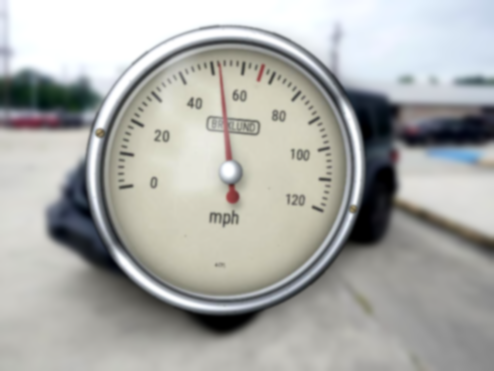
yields **52** mph
